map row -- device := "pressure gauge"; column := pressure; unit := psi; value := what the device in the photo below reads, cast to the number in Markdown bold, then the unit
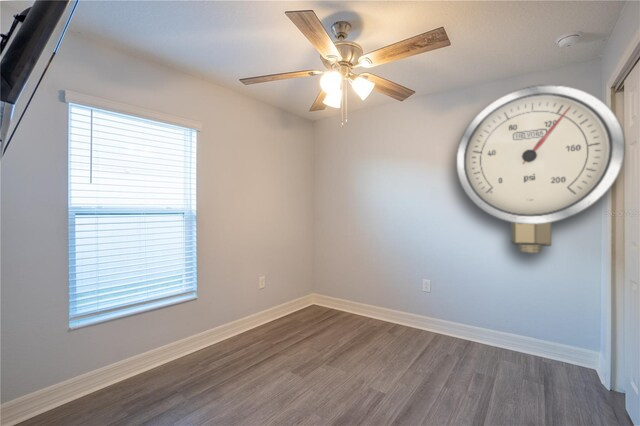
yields **125** psi
